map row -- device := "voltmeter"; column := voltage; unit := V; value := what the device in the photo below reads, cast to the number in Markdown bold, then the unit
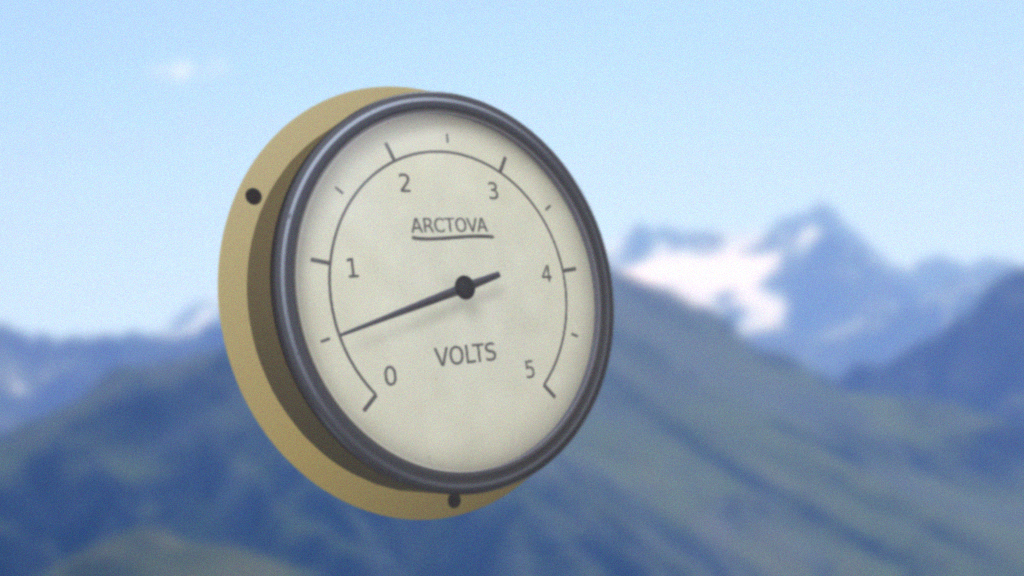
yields **0.5** V
